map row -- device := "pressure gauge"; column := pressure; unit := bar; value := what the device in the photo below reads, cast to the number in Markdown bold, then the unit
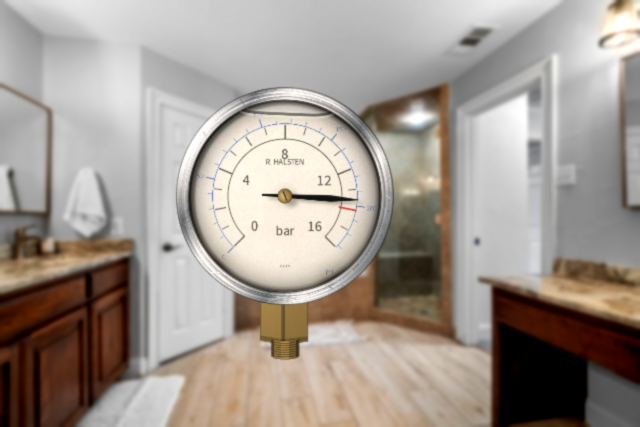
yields **13.5** bar
